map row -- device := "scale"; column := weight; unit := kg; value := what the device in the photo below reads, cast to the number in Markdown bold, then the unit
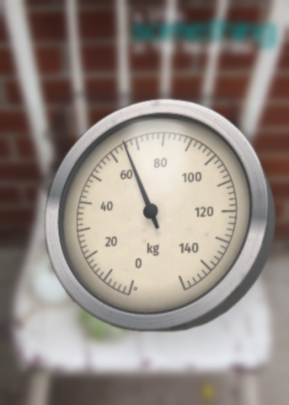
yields **66** kg
